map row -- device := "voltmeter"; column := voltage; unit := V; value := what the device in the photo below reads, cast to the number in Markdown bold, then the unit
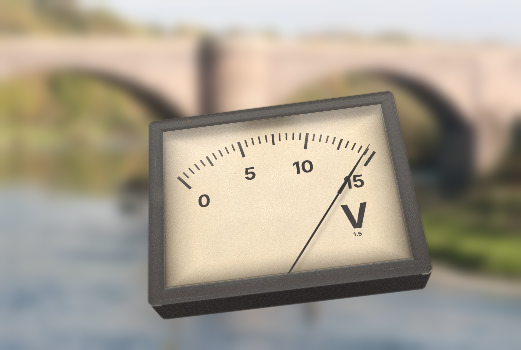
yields **14.5** V
